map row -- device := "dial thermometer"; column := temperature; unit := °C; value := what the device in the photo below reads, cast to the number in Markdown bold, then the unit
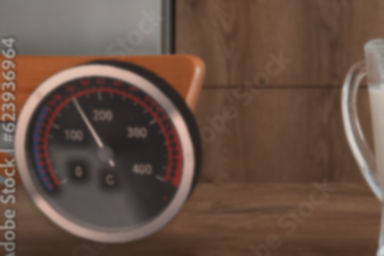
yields **160** °C
